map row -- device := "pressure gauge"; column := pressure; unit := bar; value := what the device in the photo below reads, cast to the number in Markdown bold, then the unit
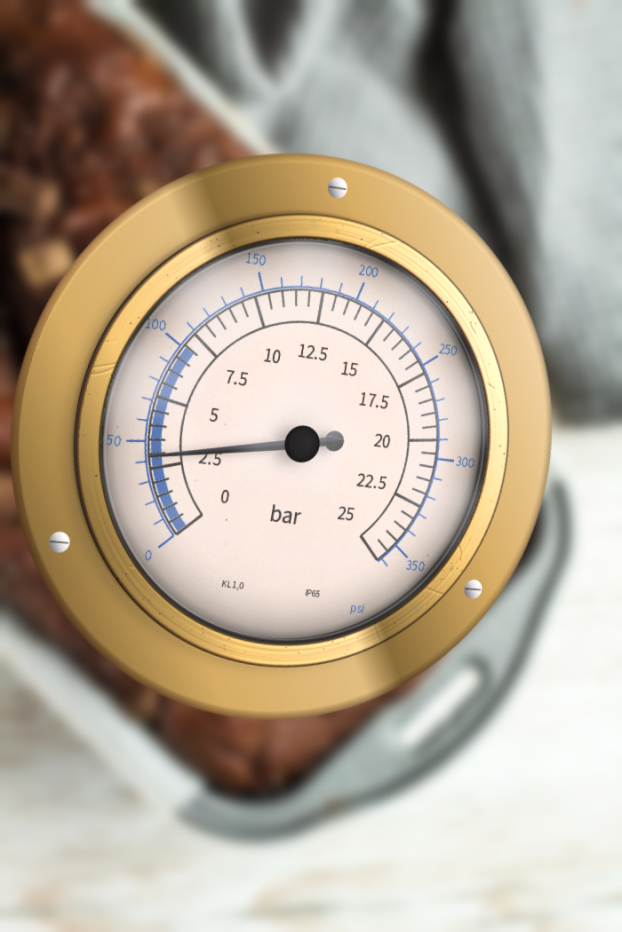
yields **3** bar
